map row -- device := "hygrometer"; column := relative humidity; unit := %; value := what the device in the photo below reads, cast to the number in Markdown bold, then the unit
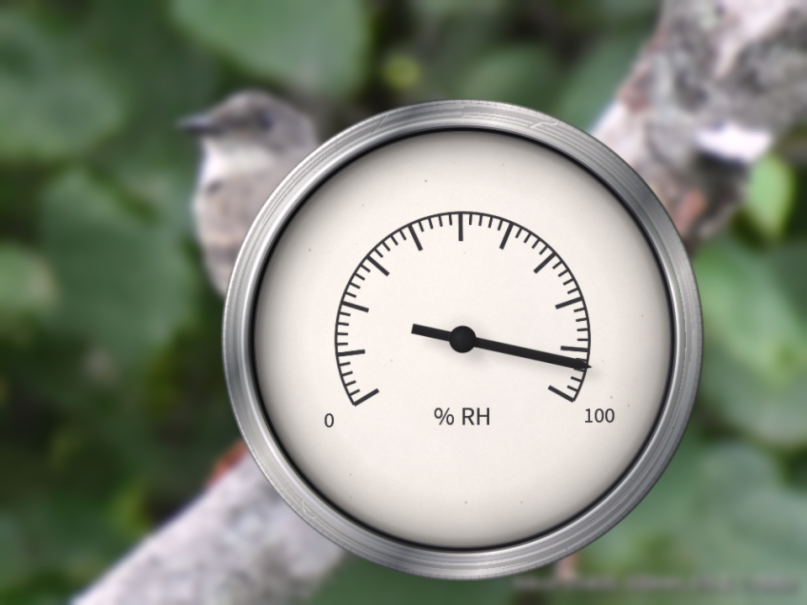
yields **93** %
